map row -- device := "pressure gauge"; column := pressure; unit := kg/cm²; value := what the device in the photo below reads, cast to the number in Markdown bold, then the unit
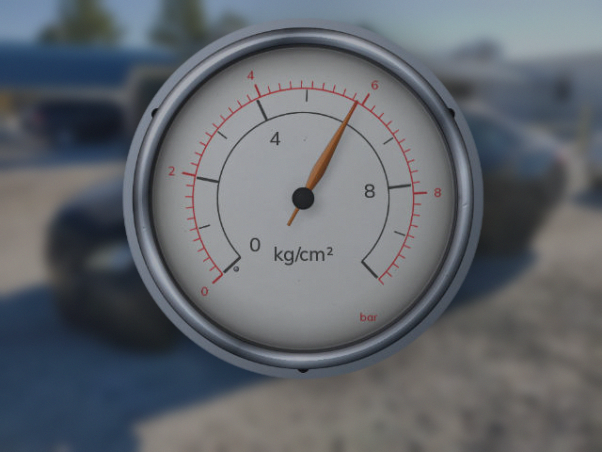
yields **6** kg/cm²
